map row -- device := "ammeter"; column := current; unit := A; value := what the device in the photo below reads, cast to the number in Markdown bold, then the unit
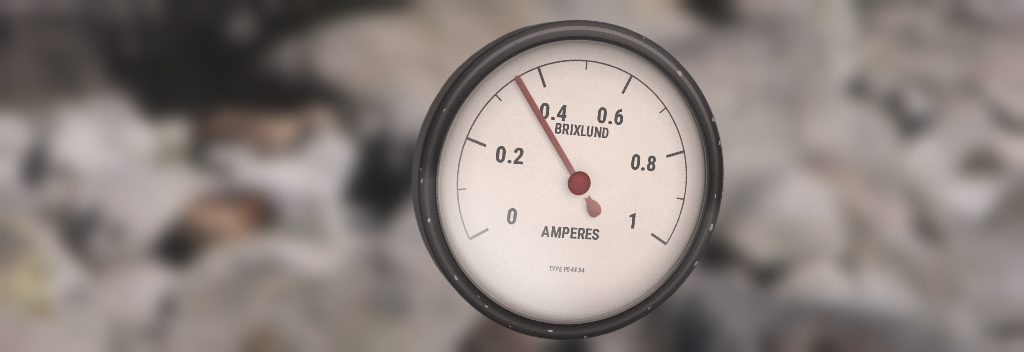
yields **0.35** A
